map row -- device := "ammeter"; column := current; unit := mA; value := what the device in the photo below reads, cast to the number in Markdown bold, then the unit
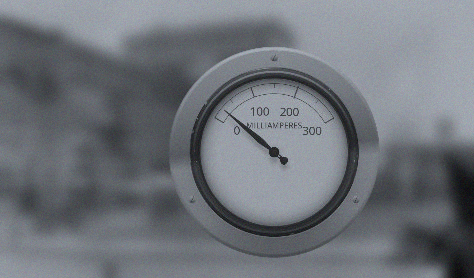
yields **25** mA
